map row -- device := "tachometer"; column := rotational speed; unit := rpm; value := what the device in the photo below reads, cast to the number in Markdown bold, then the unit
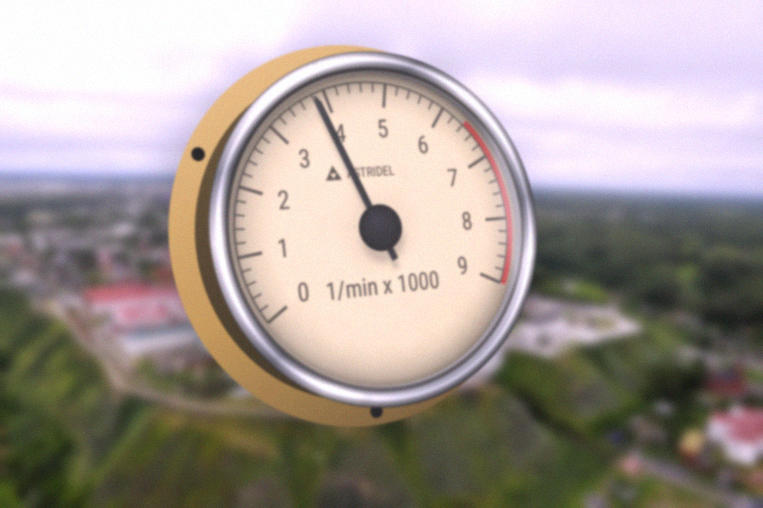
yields **3800** rpm
